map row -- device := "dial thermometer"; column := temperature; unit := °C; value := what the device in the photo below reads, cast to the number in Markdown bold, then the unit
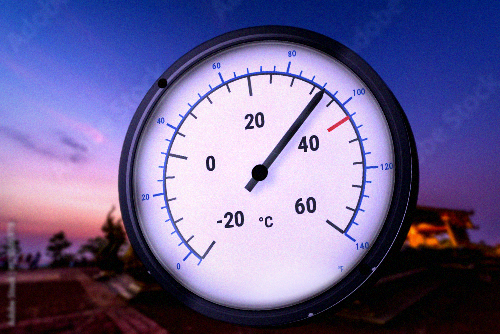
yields **34** °C
